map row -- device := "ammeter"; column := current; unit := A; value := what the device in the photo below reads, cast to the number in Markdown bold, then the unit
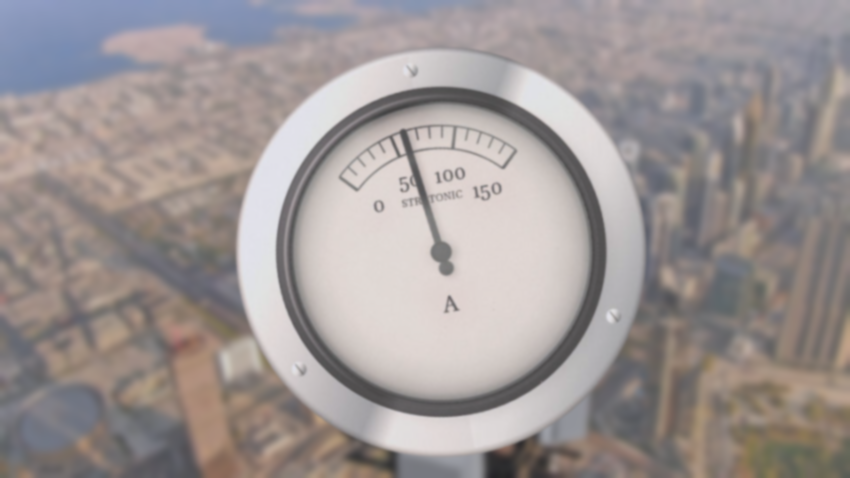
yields **60** A
